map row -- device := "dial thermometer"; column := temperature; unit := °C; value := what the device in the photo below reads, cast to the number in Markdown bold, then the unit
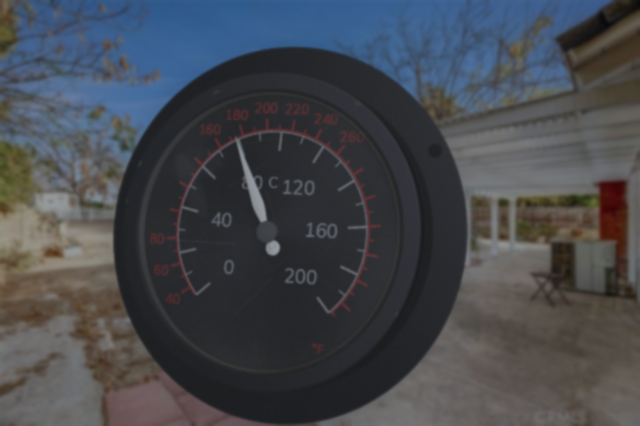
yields **80** °C
